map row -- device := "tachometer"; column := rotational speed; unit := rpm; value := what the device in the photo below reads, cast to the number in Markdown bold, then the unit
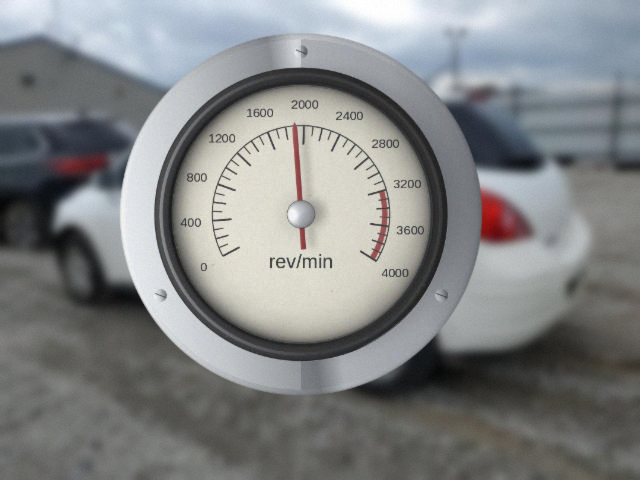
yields **1900** rpm
